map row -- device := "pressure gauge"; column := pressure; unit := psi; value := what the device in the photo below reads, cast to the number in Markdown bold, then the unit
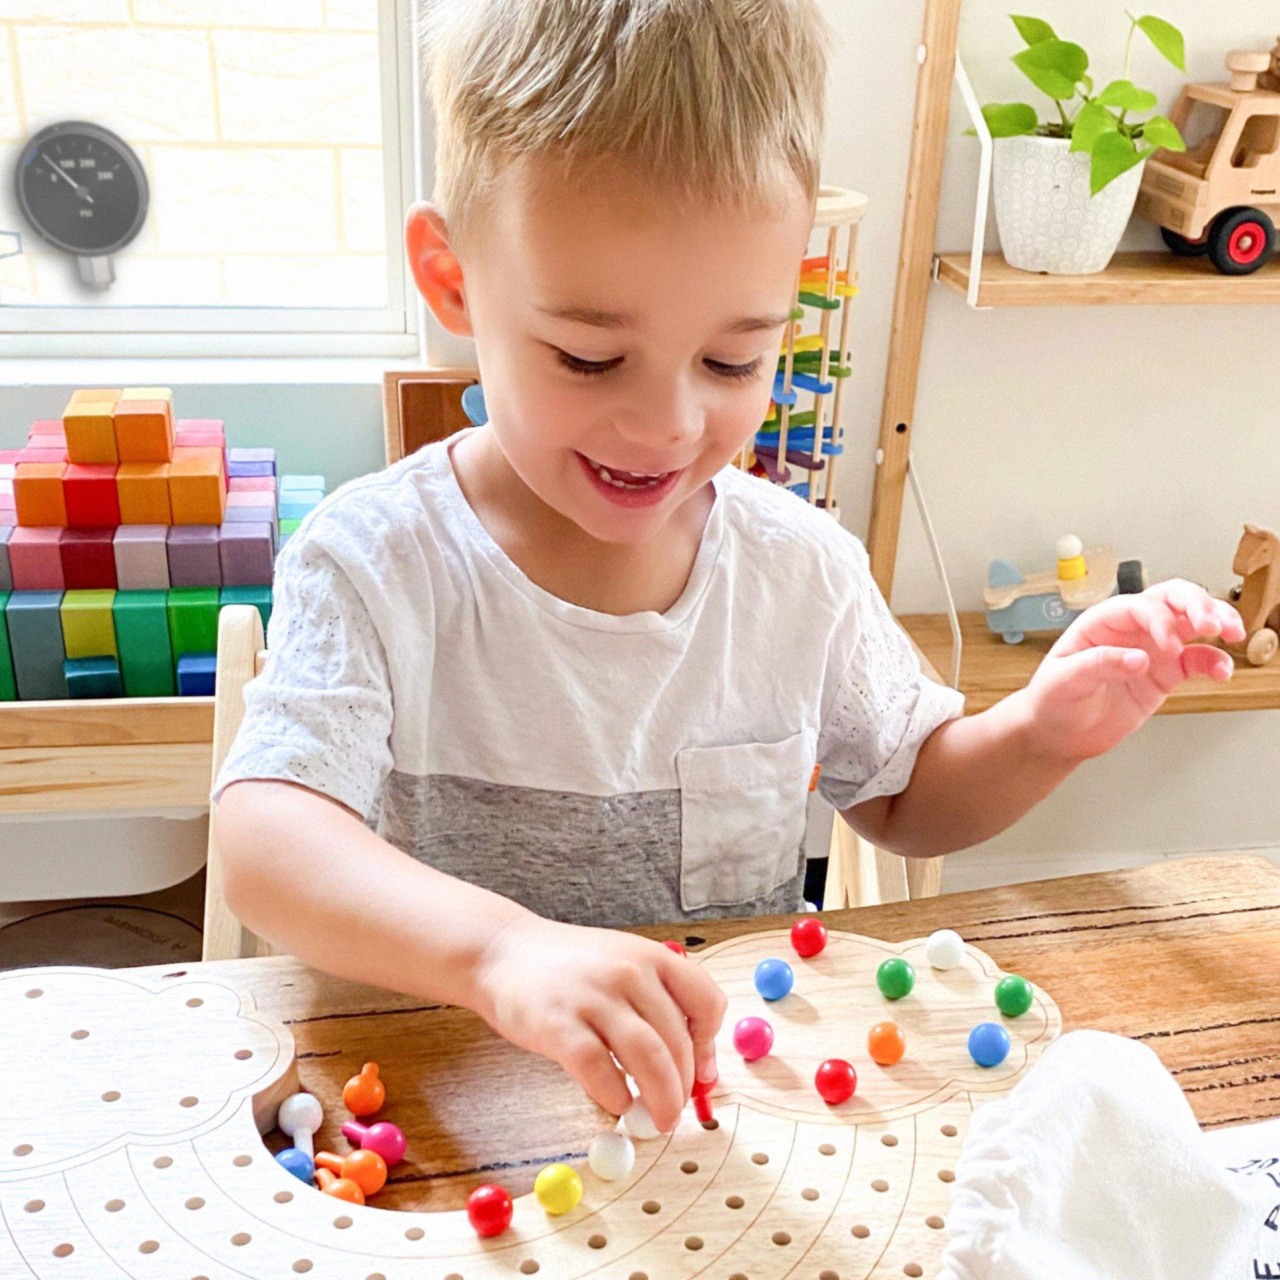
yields **50** psi
